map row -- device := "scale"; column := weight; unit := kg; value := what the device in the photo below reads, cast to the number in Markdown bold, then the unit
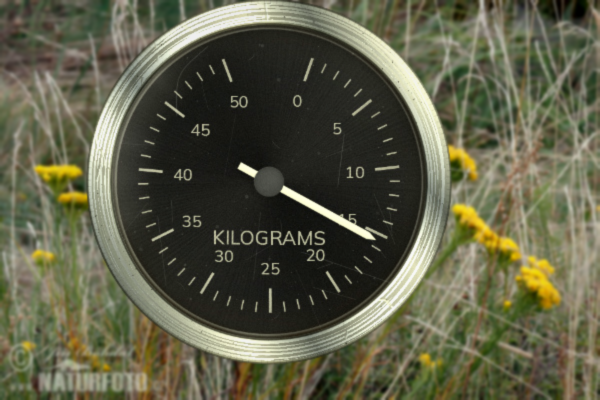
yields **15.5** kg
